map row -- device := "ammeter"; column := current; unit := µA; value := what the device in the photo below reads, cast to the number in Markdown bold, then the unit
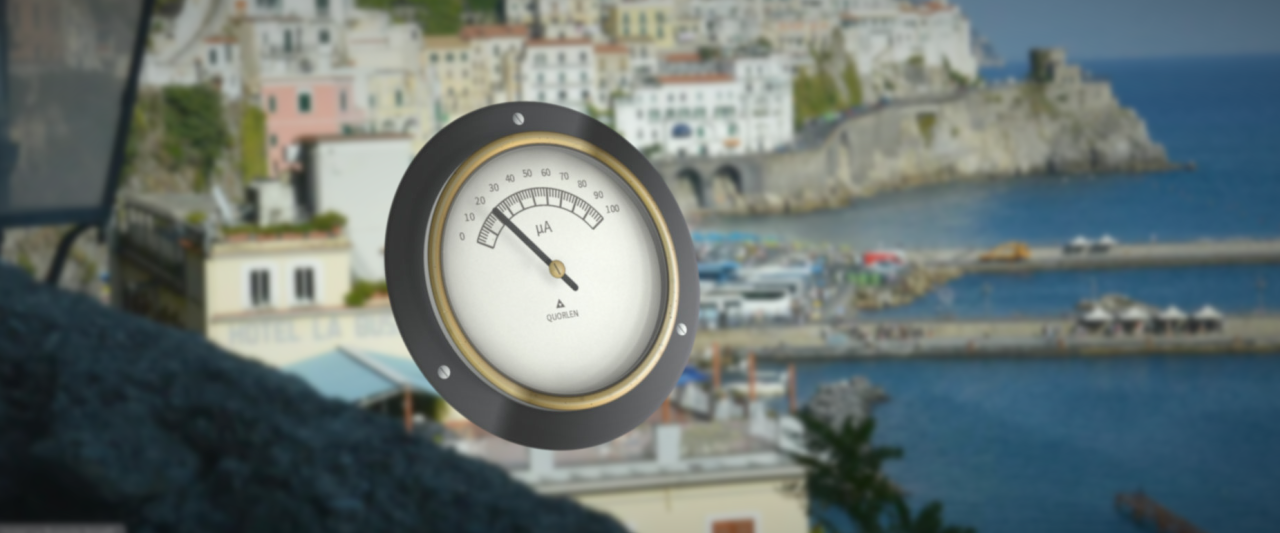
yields **20** µA
